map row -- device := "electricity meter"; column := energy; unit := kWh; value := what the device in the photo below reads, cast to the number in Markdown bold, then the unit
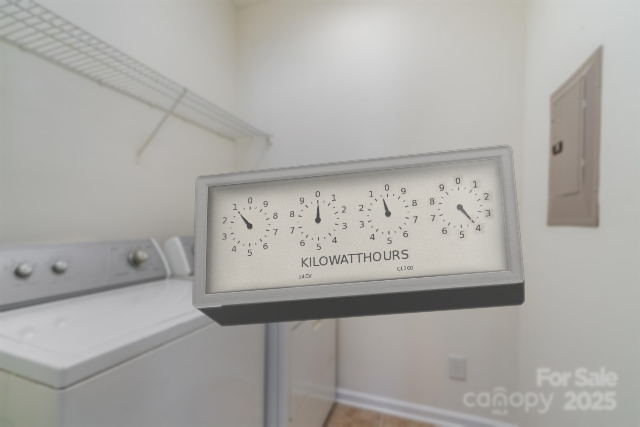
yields **1004** kWh
